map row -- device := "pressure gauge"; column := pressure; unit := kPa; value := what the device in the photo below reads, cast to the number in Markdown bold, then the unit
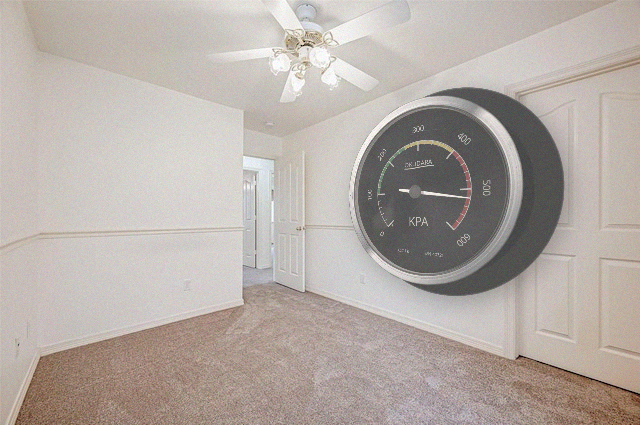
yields **520** kPa
